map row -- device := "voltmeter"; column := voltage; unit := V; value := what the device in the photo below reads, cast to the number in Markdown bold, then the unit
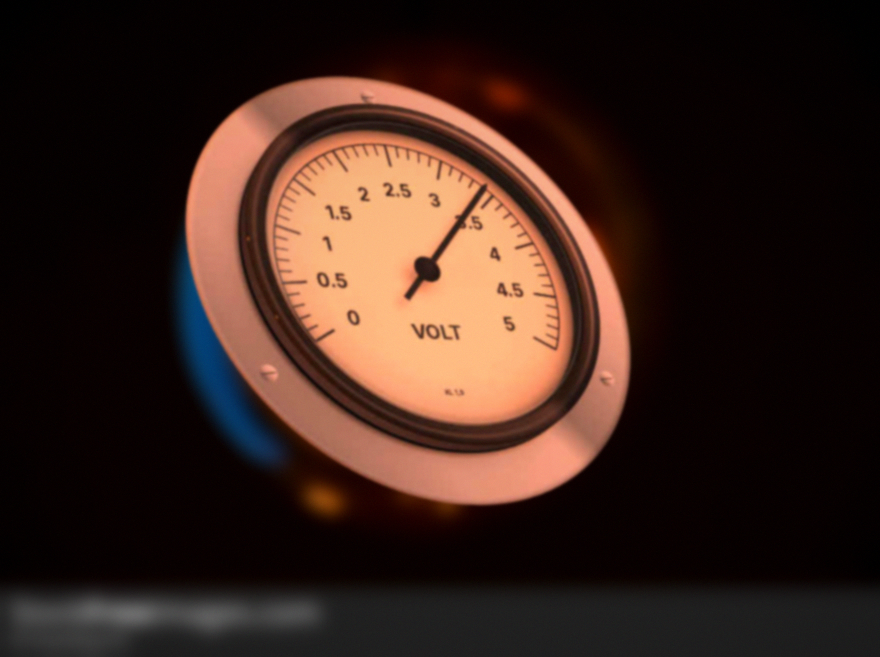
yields **3.4** V
